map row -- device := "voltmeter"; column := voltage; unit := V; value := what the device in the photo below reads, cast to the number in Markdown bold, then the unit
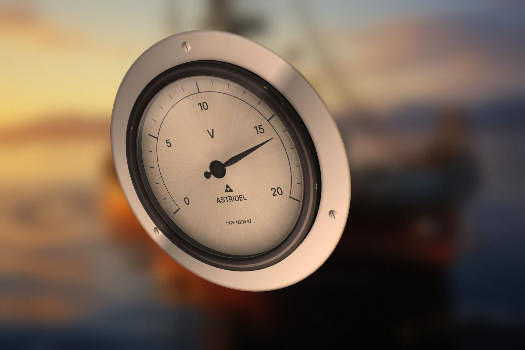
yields **16** V
